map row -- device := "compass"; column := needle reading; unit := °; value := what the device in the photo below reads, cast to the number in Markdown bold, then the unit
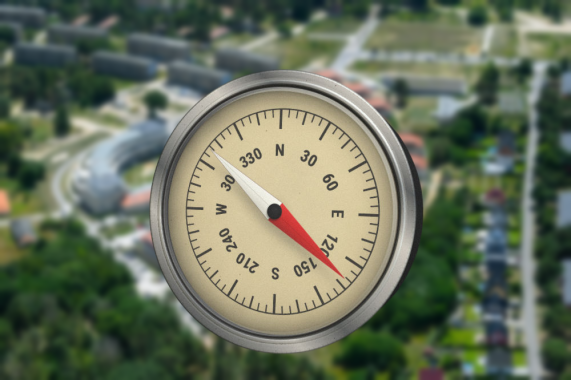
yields **130** °
